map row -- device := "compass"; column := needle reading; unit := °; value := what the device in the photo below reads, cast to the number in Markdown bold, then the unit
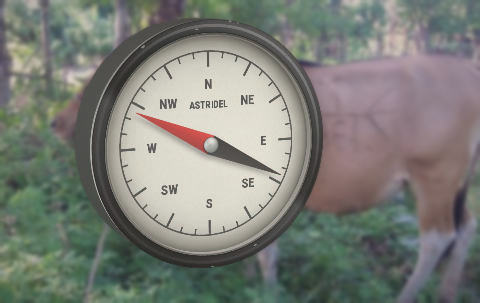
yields **295** °
